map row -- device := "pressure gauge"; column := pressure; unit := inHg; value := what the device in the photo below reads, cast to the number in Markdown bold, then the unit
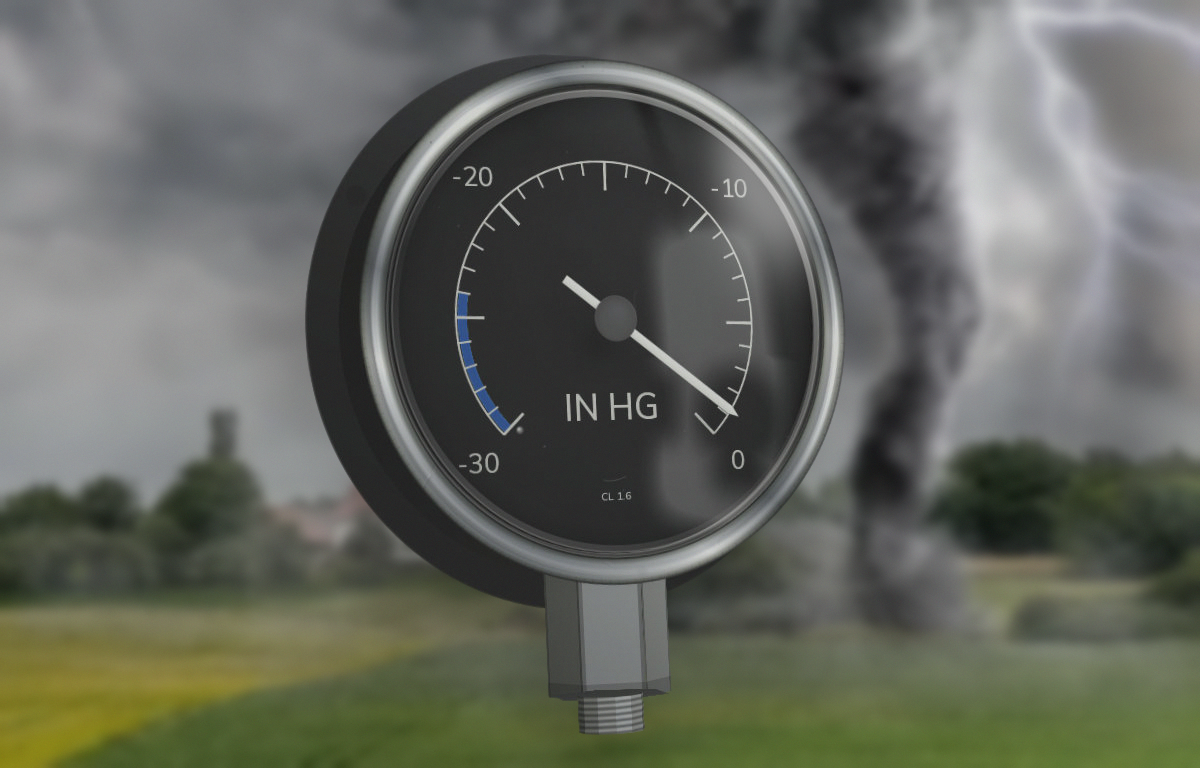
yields **-1** inHg
